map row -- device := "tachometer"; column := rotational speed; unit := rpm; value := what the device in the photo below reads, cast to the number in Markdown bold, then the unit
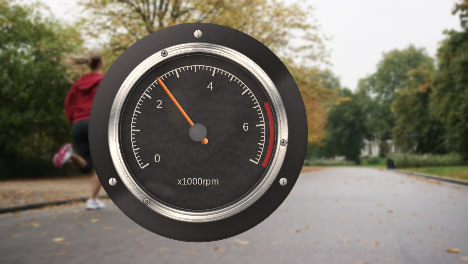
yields **2500** rpm
